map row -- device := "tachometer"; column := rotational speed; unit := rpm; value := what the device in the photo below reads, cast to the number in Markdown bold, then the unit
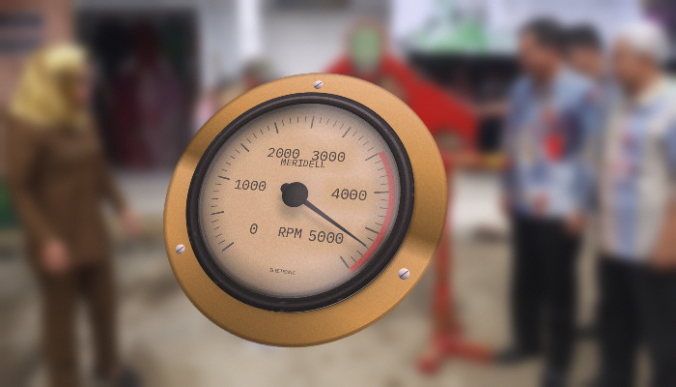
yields **4700** rpm
